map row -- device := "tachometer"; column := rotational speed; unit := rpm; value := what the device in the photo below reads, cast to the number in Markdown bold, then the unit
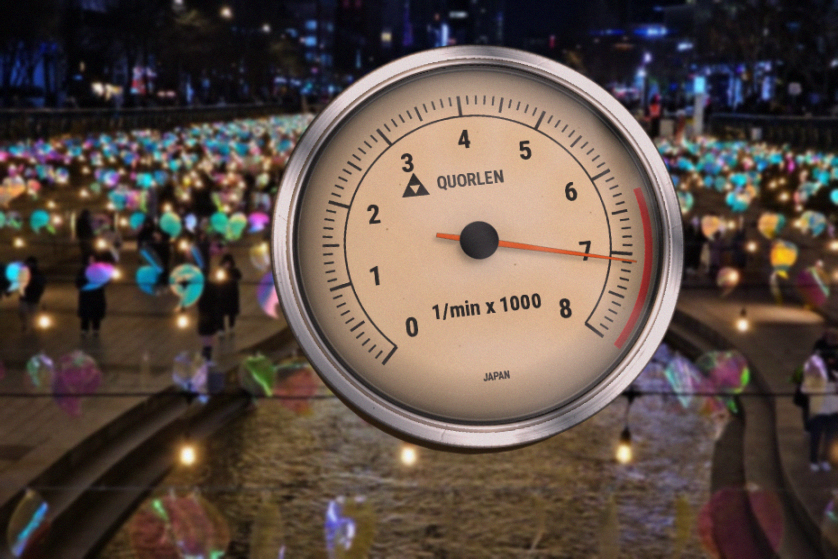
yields **7100** rpm
